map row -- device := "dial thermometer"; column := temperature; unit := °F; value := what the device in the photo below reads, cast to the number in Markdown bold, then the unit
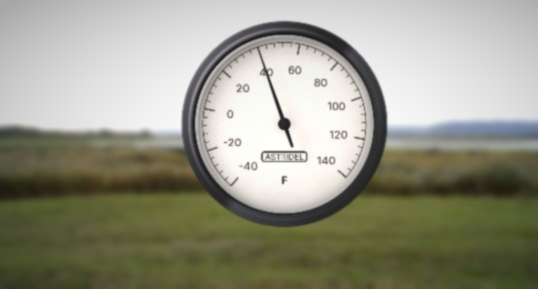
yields **40** °F
